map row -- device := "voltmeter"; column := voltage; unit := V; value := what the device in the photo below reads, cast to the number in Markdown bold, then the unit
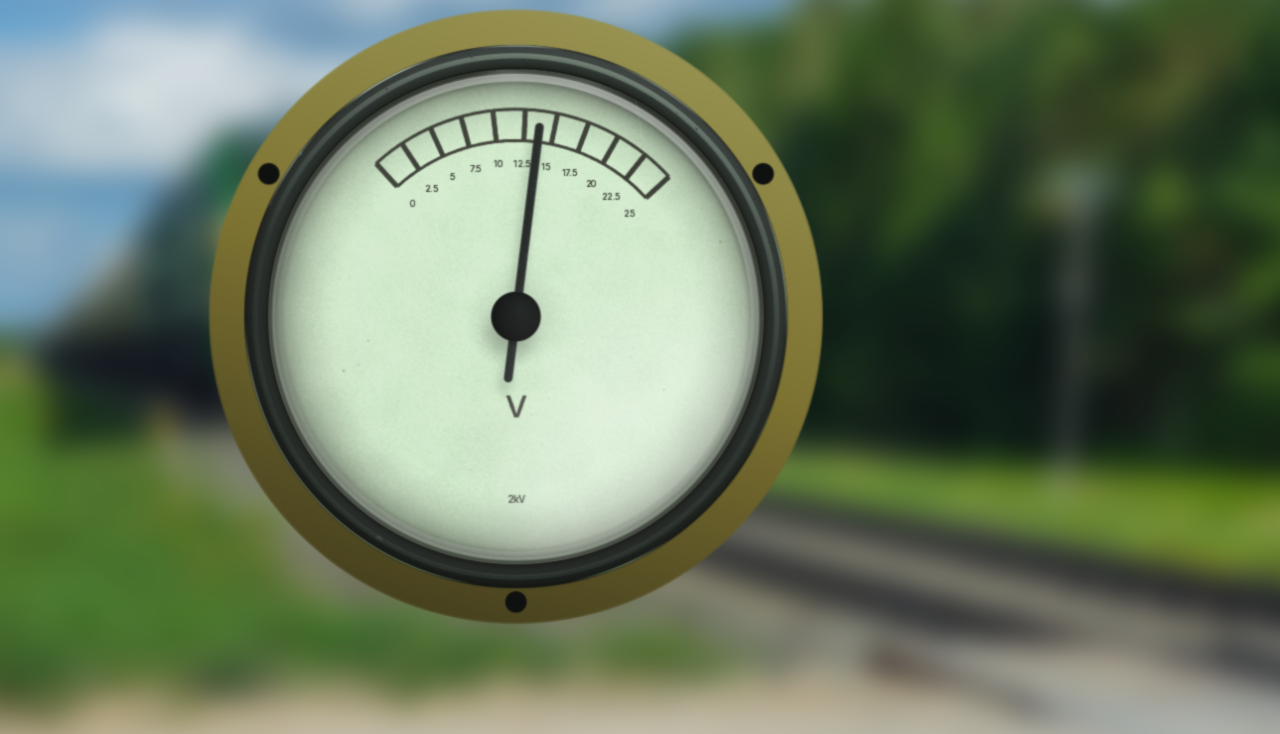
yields **13.75** V
